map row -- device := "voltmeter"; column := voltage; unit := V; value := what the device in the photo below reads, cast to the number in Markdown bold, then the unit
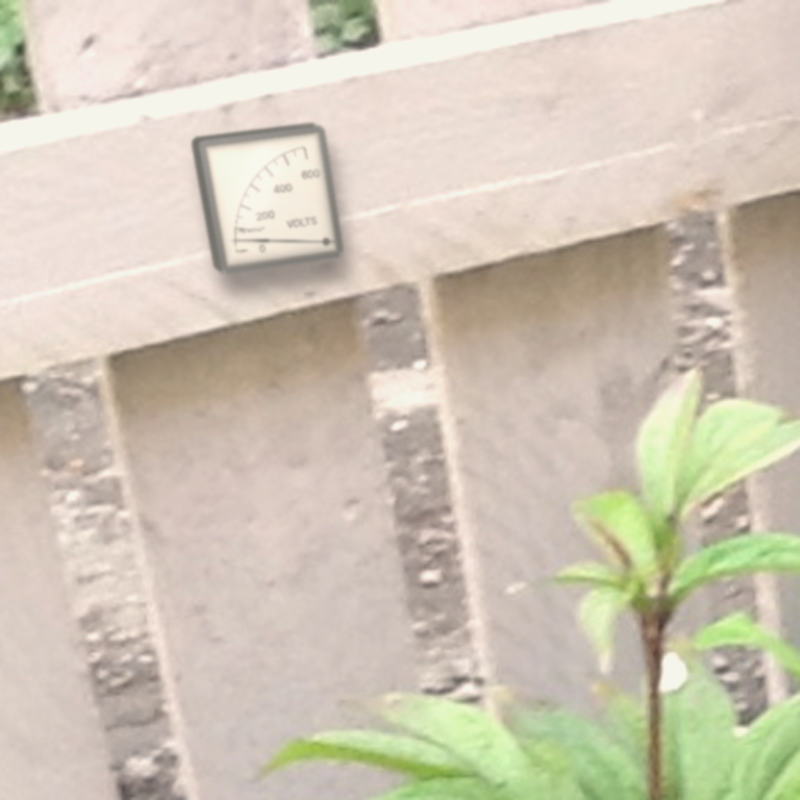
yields **50** V
